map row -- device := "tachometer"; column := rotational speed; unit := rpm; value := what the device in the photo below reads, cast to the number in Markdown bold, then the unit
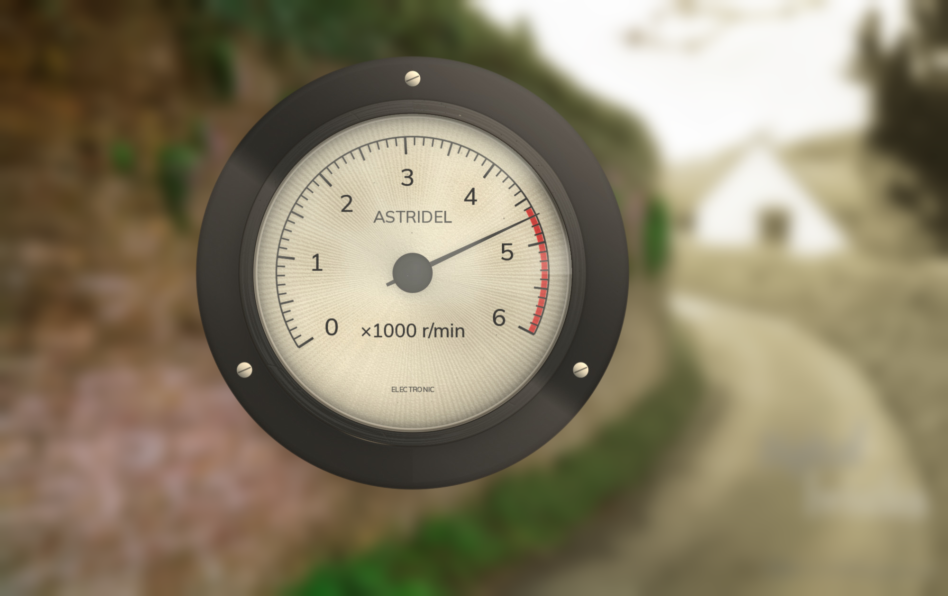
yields **4700** rpm
